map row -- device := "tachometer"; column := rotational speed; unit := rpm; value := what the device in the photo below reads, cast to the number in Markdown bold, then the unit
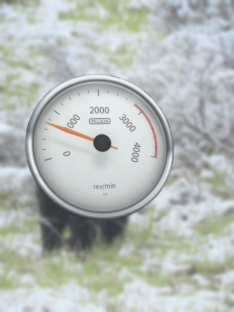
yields **700** rpm
